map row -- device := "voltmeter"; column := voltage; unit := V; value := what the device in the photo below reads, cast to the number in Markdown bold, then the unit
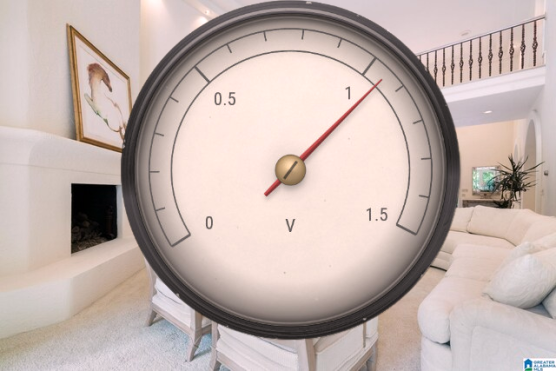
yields **1.05** V
